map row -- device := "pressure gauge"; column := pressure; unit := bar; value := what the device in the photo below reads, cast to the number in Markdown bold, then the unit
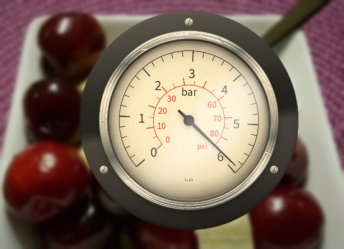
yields **5.9** bar
